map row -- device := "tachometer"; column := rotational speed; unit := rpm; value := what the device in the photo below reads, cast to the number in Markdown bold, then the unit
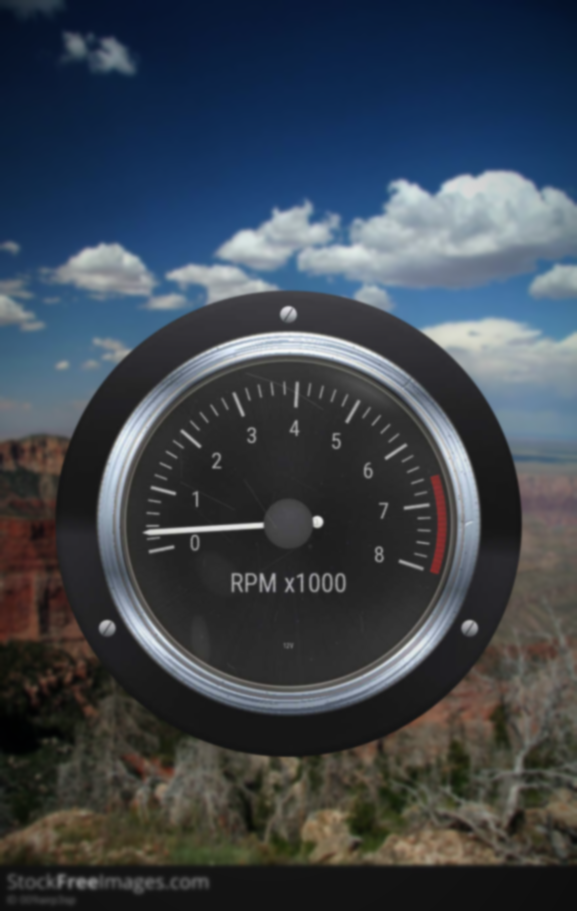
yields **300** rpm
